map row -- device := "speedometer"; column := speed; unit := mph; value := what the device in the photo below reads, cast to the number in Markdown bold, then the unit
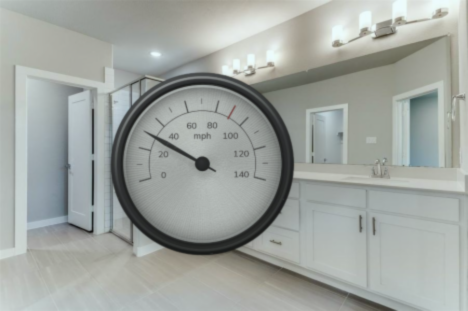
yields **30** mph
